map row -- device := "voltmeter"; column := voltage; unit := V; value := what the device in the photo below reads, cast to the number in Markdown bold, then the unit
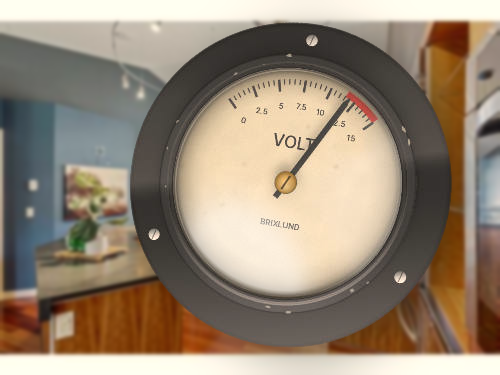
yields **12** V
